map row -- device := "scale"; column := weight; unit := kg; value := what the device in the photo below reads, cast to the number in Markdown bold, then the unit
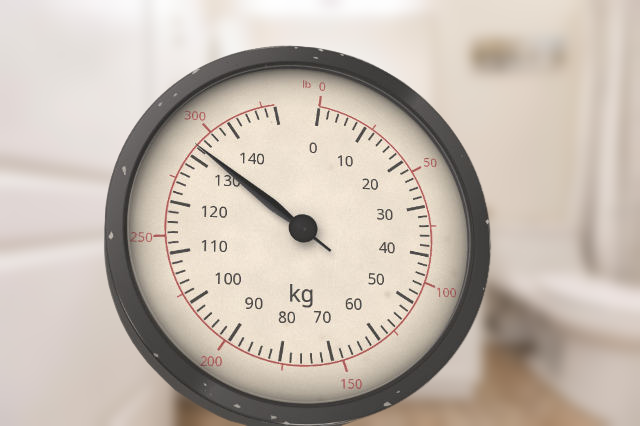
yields **132** kg
